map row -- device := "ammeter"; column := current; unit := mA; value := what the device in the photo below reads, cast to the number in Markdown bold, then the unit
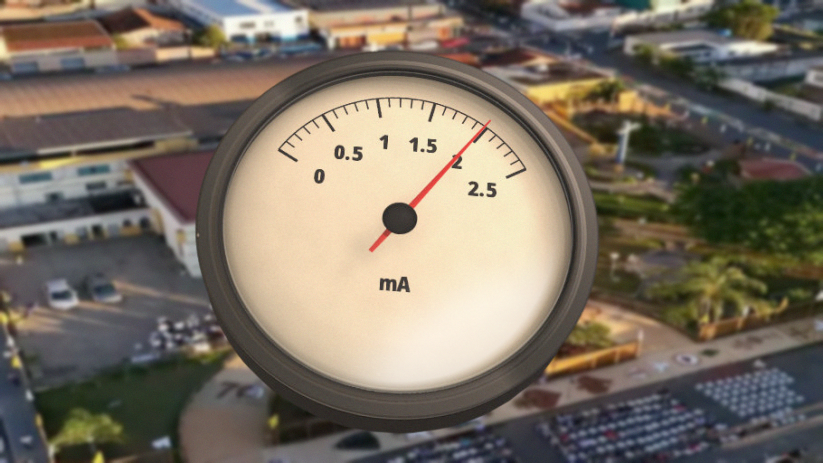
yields **2** mA
